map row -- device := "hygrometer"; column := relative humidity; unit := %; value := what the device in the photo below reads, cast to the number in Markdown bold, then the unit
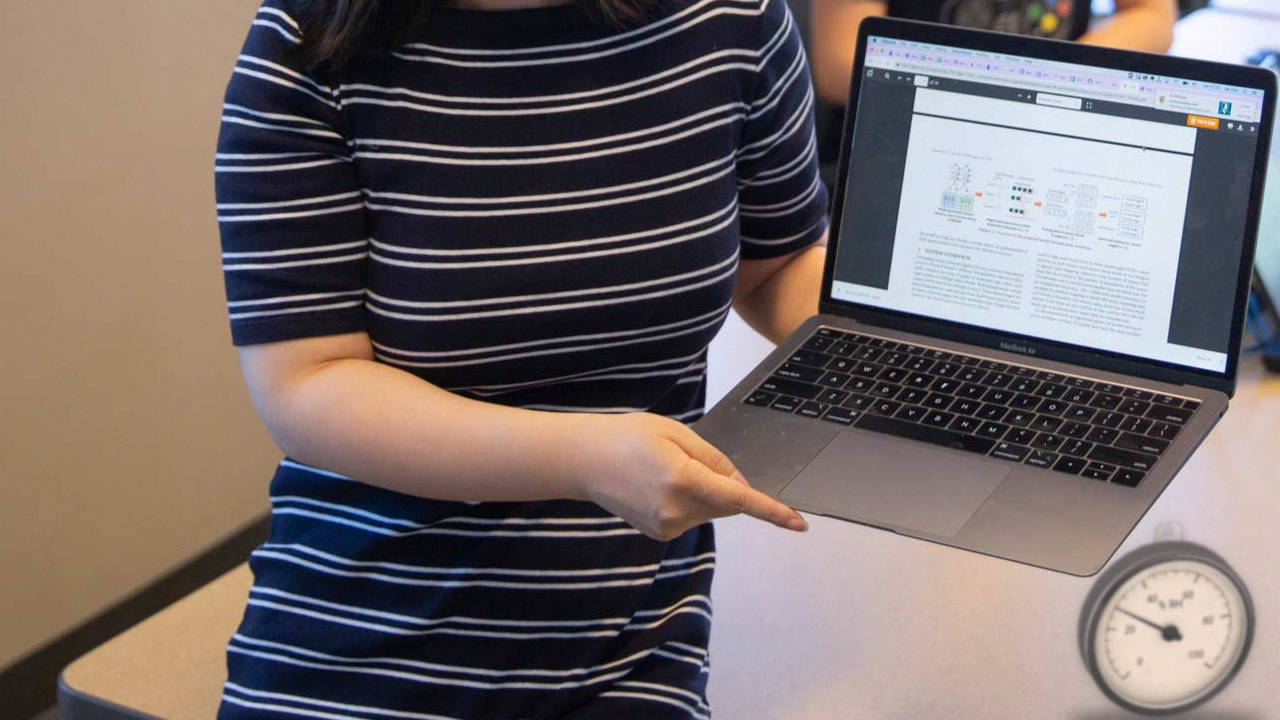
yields **28** %
